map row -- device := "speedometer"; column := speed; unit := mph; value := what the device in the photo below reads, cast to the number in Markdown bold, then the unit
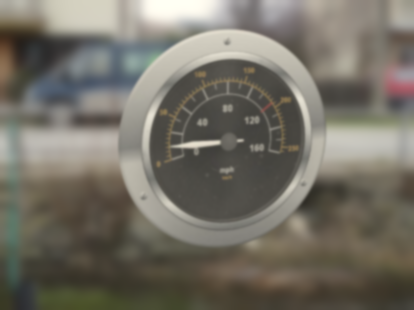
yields **10** mph
